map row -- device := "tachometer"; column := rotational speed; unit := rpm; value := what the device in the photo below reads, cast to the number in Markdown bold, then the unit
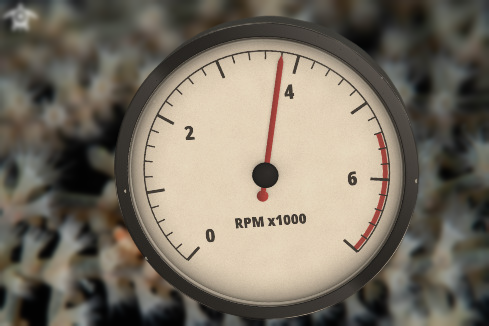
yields **3800** rpm
